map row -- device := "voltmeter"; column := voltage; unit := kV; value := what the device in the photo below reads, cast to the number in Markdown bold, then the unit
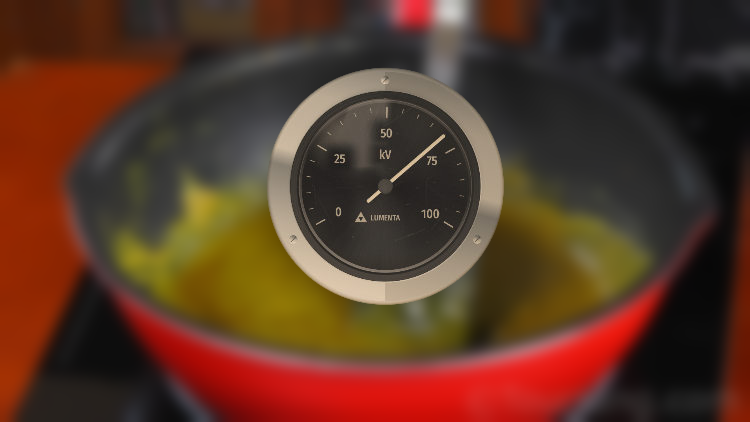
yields **70** kV
